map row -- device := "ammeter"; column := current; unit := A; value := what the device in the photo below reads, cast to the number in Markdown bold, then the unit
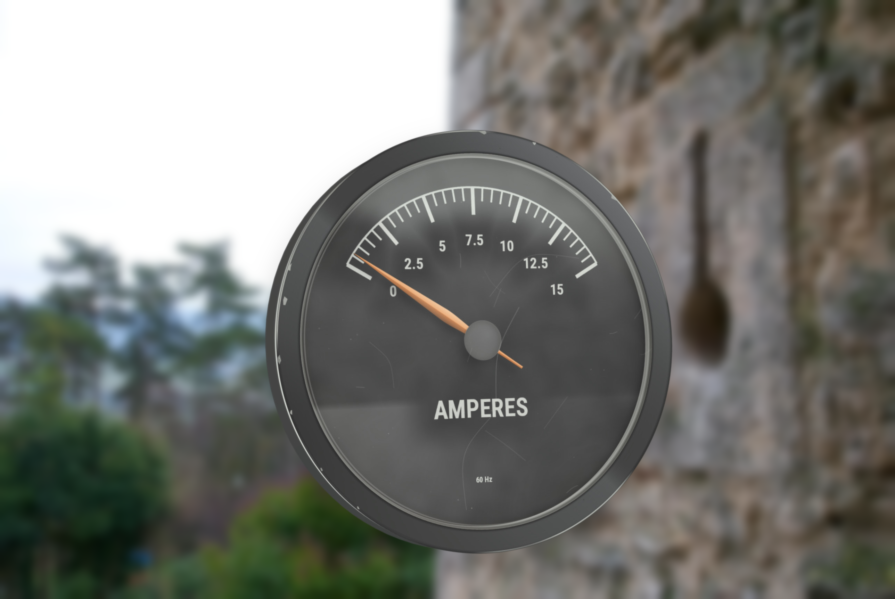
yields **0.5** A
